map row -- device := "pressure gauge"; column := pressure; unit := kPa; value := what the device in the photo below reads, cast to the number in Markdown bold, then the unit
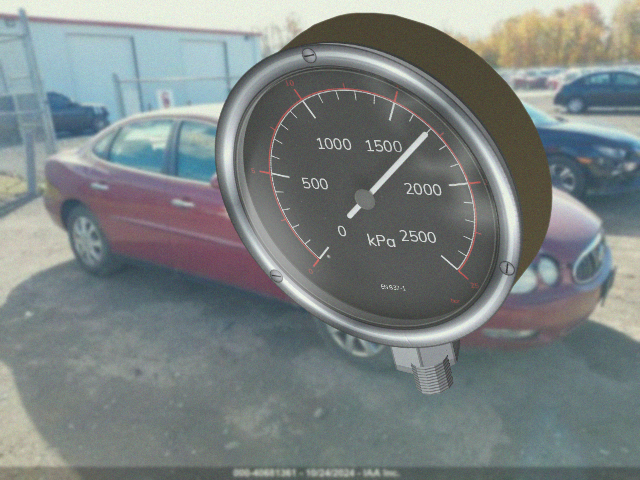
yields **1700** kPa
